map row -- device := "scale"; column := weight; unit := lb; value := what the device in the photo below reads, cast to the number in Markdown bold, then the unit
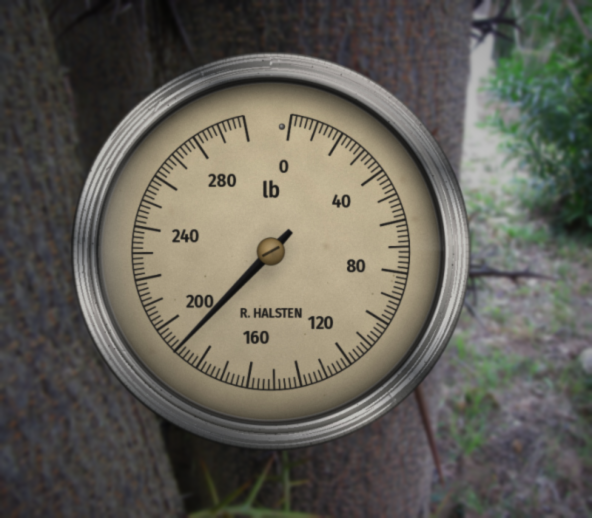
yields **190** lb
